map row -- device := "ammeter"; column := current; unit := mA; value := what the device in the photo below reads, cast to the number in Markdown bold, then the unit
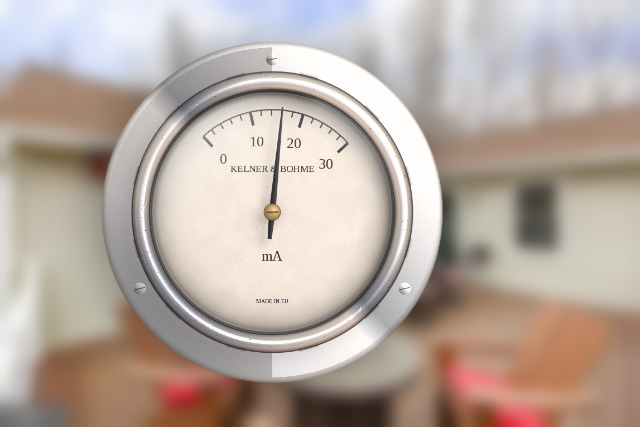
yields **16** mA
